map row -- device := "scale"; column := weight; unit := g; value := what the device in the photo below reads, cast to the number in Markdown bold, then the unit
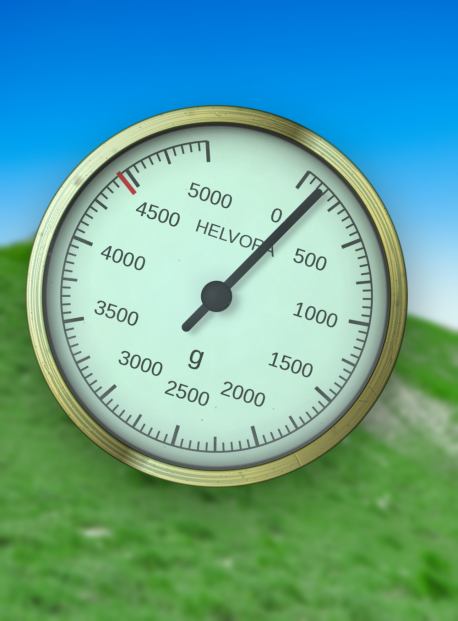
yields **125** g
